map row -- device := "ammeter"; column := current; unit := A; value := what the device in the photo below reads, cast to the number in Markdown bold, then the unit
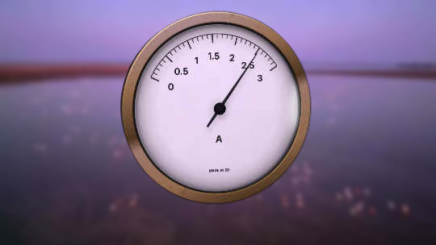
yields **2.5** A
